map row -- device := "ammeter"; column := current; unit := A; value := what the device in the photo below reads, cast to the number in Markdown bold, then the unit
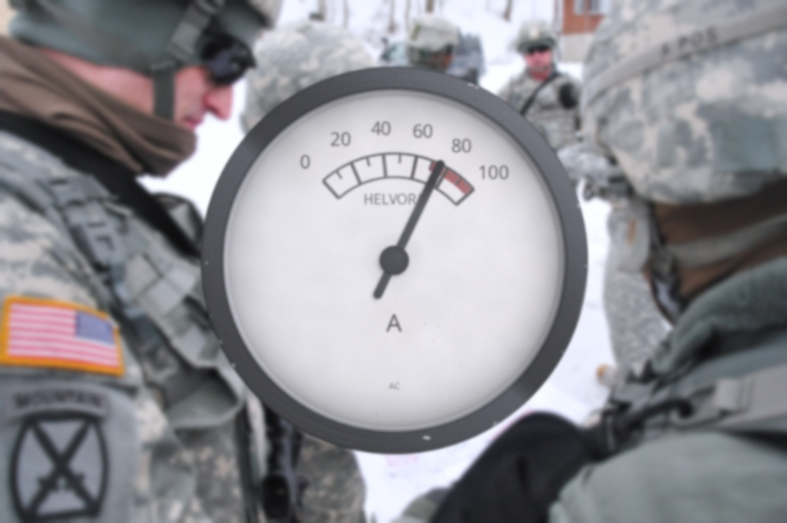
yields **75** A
